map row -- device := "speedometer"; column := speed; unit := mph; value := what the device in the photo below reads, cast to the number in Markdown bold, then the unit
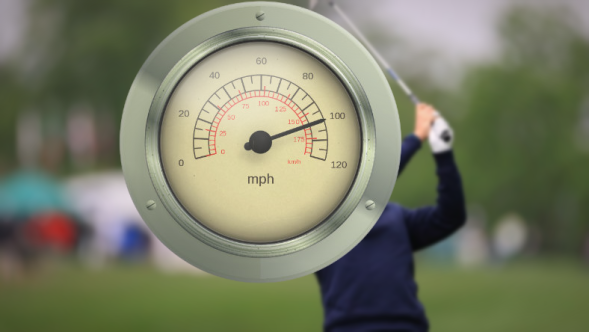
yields **100** mph
